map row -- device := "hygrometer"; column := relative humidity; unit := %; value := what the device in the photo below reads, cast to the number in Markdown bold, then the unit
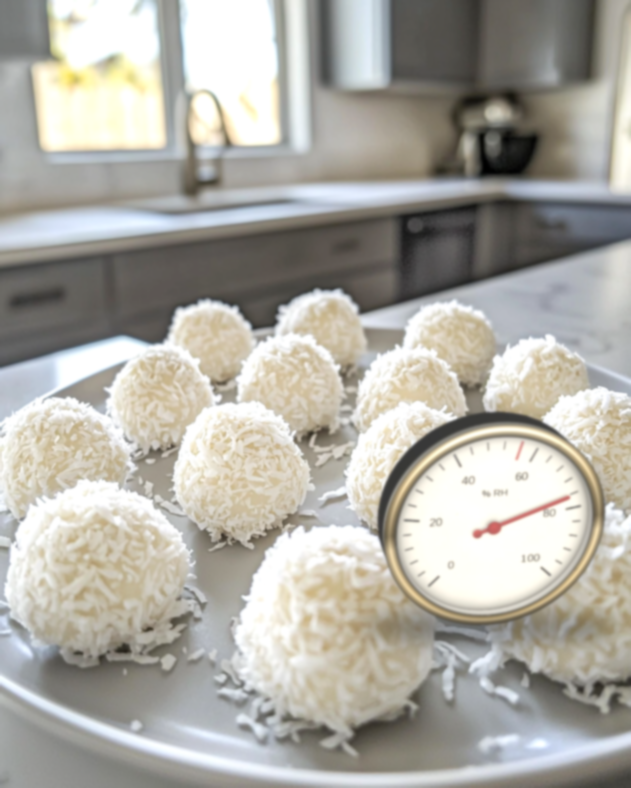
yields **76** %
